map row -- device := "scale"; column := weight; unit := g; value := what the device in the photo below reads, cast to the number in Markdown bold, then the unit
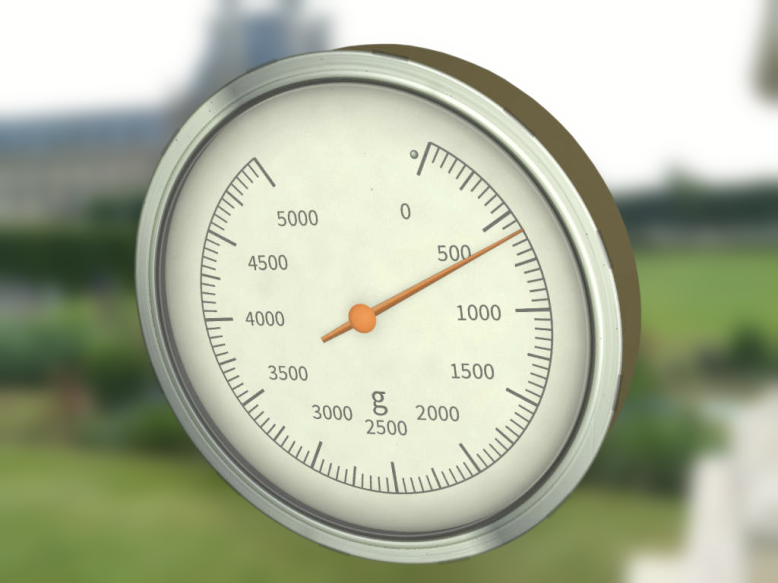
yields **600** g
